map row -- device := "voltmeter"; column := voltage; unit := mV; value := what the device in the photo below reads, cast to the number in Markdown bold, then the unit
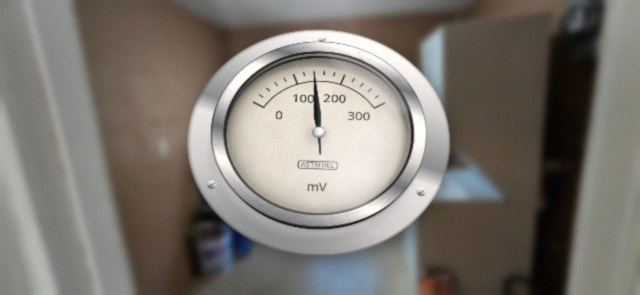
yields **140** mV
